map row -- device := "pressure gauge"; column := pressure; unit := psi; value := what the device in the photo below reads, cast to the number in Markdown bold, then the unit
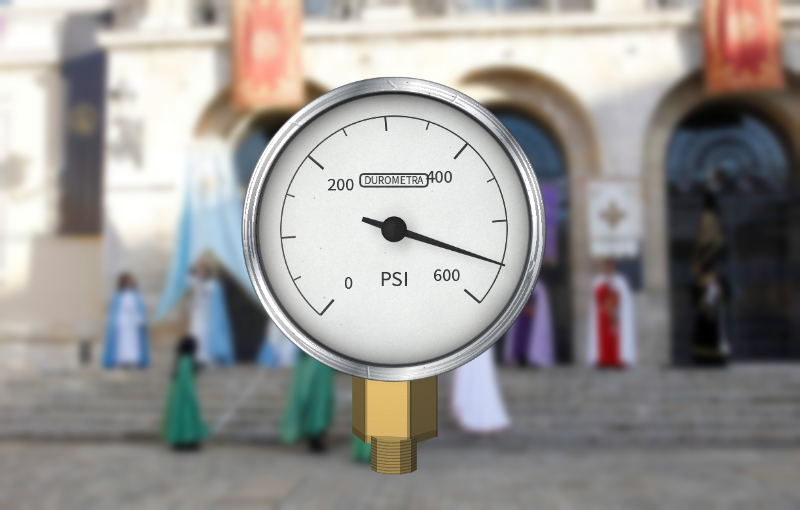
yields **550** psi
